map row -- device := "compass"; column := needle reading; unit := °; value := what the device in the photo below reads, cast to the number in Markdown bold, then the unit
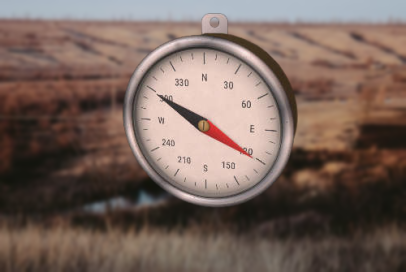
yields **120** °
